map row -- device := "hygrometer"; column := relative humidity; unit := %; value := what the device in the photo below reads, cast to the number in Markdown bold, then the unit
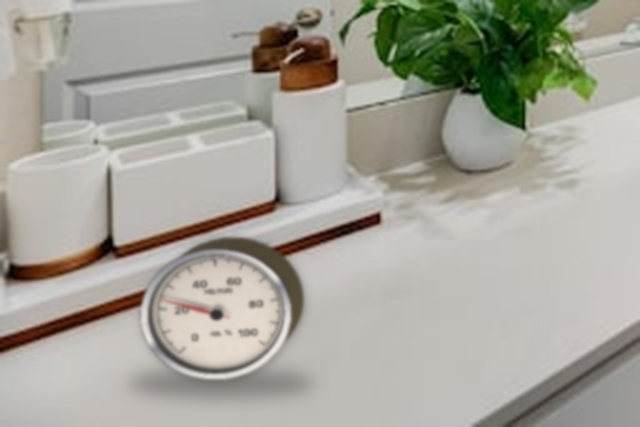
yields **25** %
